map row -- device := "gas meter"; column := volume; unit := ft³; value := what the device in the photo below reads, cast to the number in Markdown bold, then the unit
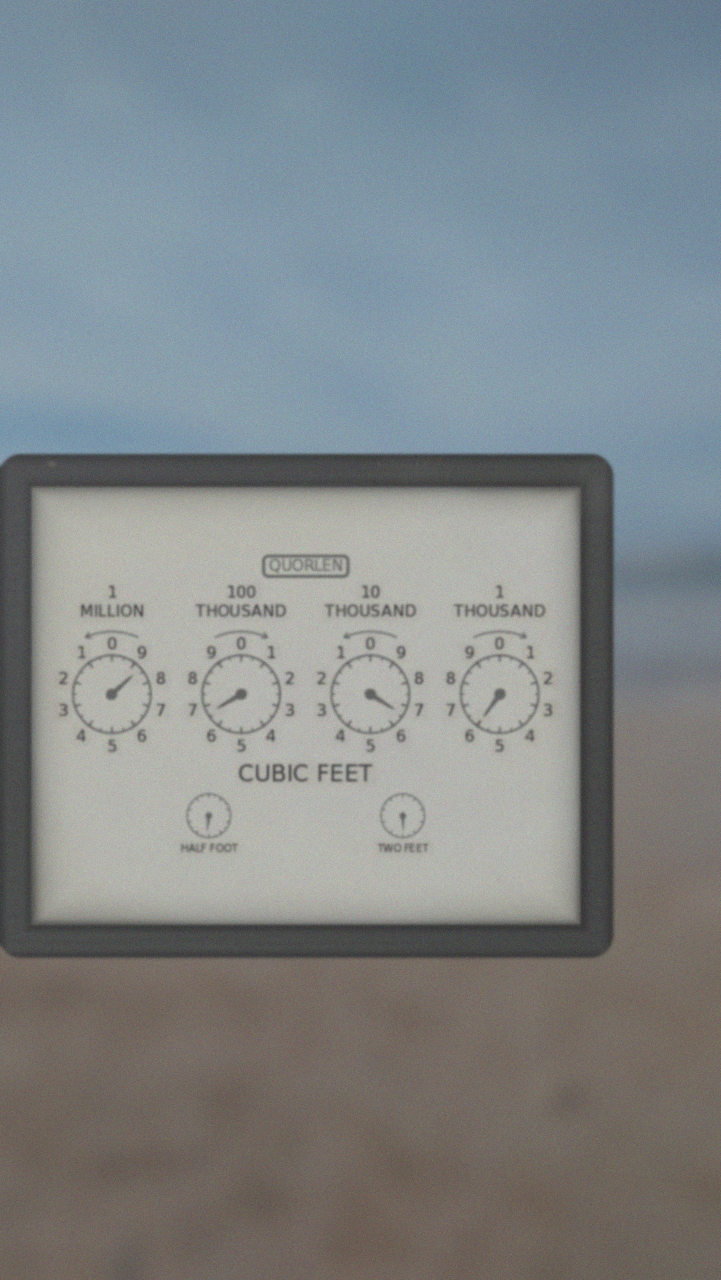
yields **866600** ft³
